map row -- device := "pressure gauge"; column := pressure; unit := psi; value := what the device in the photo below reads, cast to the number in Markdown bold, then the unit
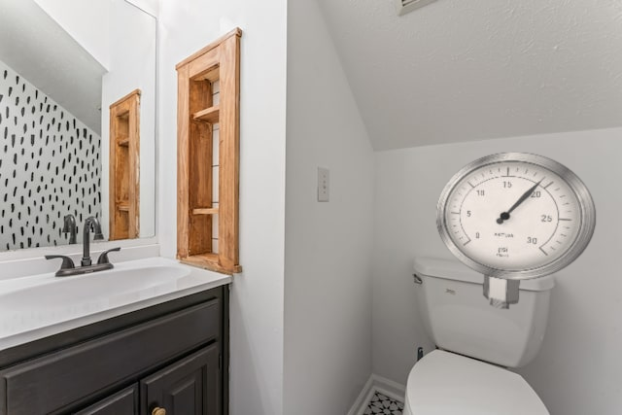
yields **19** psi
